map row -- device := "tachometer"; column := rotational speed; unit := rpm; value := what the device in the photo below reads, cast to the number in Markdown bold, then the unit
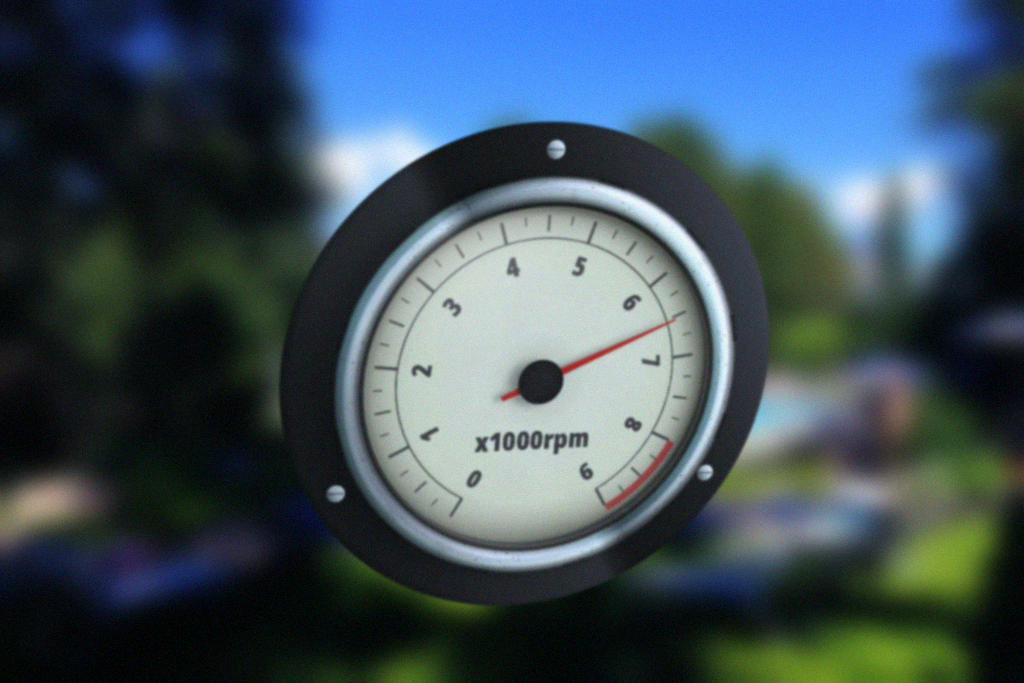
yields **6500** rpm
